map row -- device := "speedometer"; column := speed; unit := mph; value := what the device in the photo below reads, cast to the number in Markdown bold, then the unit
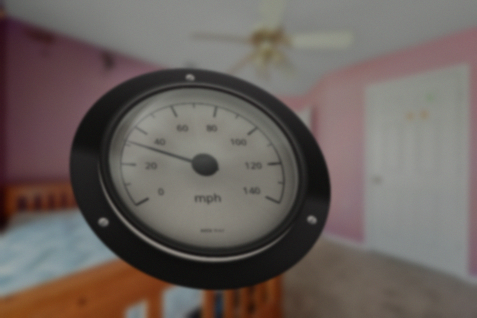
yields **30** mph
